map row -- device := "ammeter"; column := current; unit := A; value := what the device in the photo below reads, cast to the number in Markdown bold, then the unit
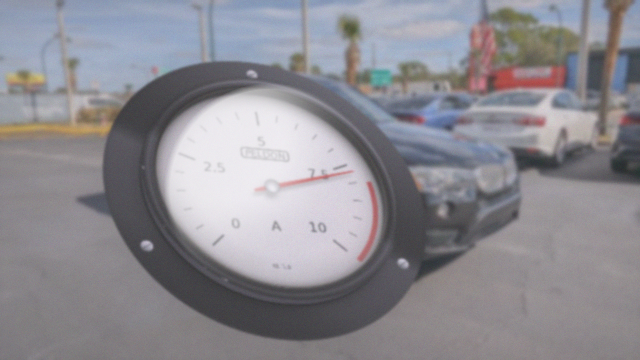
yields **7.75** A
